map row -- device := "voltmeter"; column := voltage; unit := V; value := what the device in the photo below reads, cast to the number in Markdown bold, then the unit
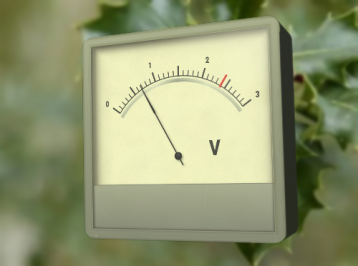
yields **0.7** V
